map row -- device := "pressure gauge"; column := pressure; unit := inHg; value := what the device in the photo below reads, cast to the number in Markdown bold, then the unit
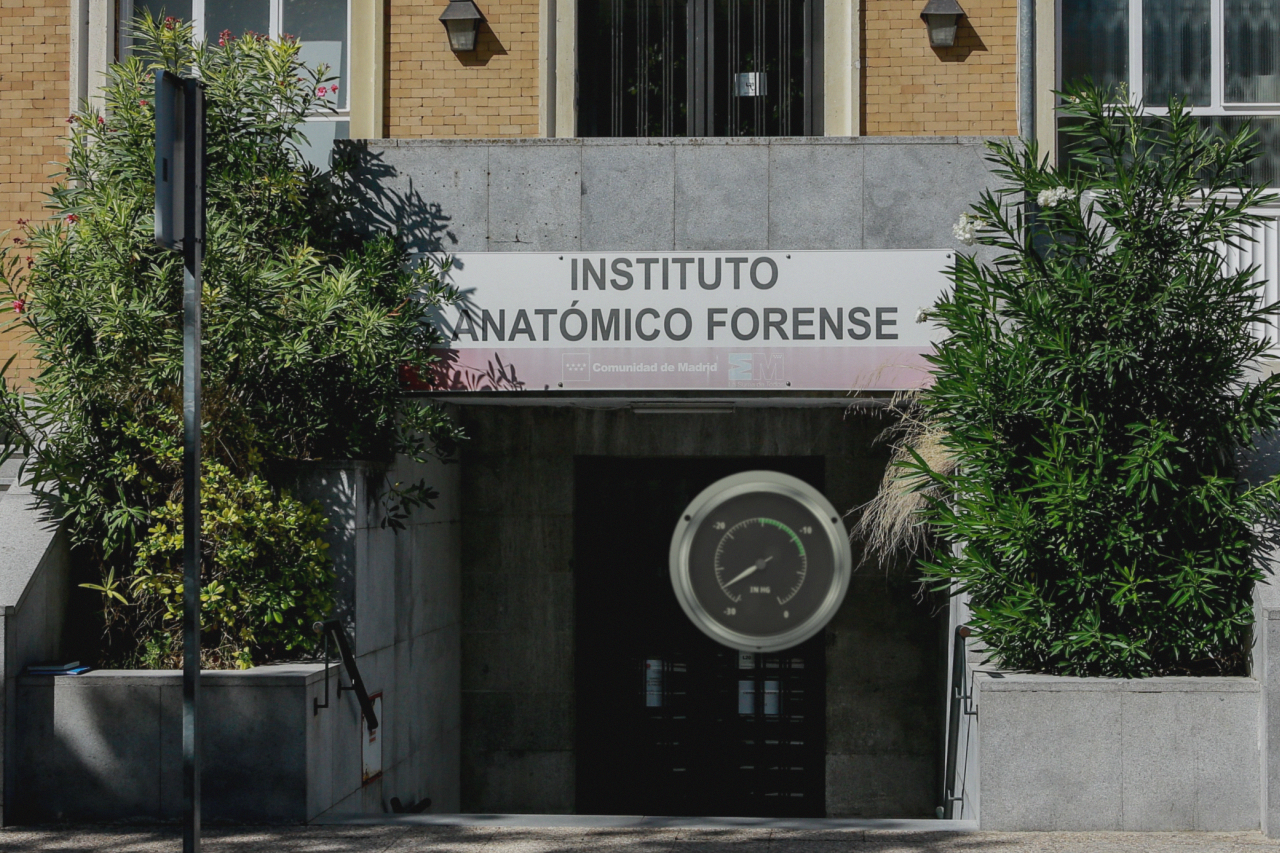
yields **-27.5** inHg
